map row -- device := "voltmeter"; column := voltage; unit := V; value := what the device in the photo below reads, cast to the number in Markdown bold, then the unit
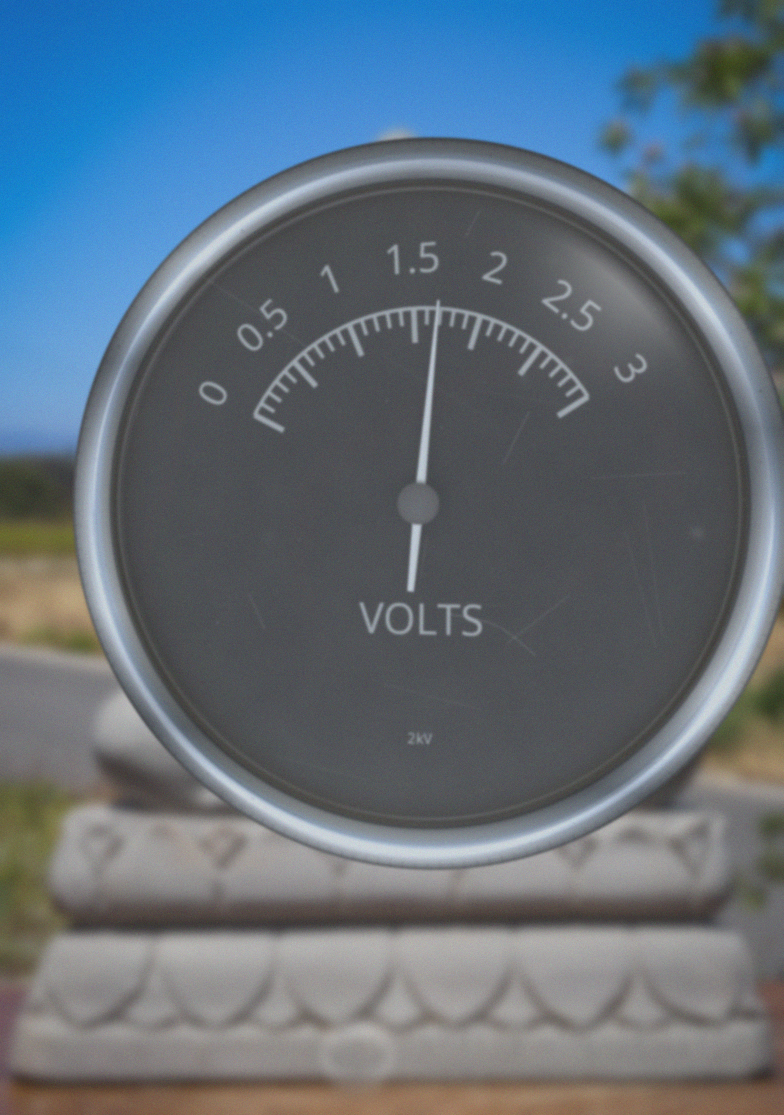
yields **1.7** V
